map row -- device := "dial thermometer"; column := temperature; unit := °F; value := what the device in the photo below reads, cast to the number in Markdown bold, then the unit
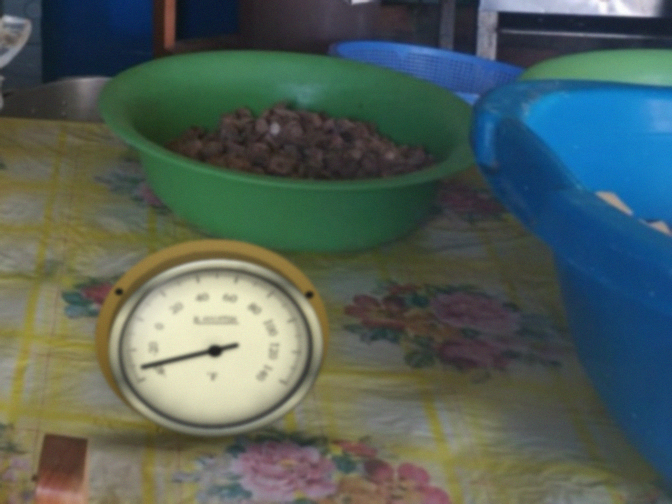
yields **-30** °F
